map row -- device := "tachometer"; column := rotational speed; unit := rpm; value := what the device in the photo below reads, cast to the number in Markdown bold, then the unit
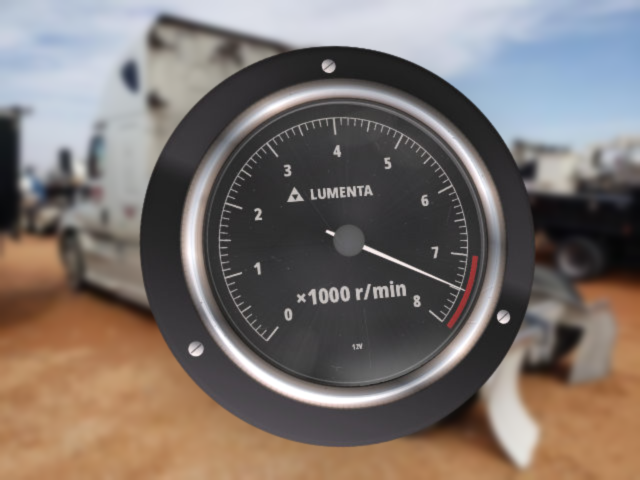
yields **7500** rpm
